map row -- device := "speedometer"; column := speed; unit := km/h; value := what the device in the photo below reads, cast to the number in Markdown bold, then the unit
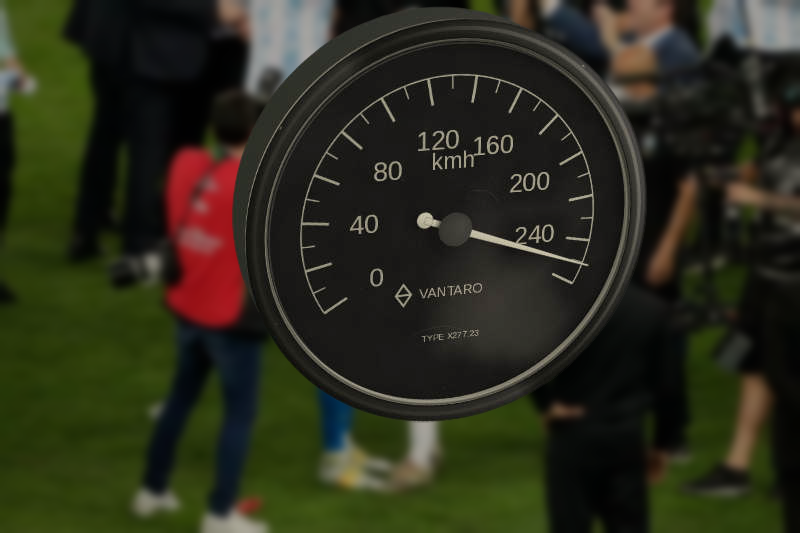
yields **250** km/h
